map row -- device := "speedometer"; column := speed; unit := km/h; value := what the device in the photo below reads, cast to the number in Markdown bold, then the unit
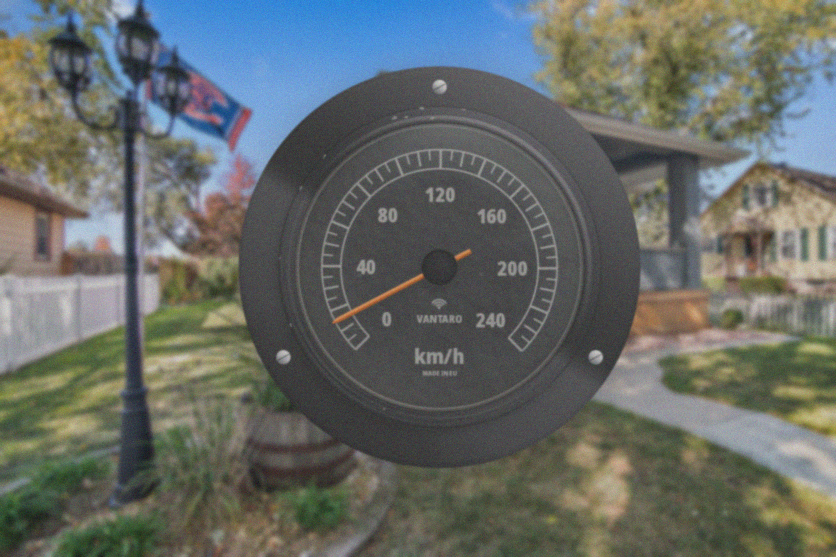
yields **15** km/h
